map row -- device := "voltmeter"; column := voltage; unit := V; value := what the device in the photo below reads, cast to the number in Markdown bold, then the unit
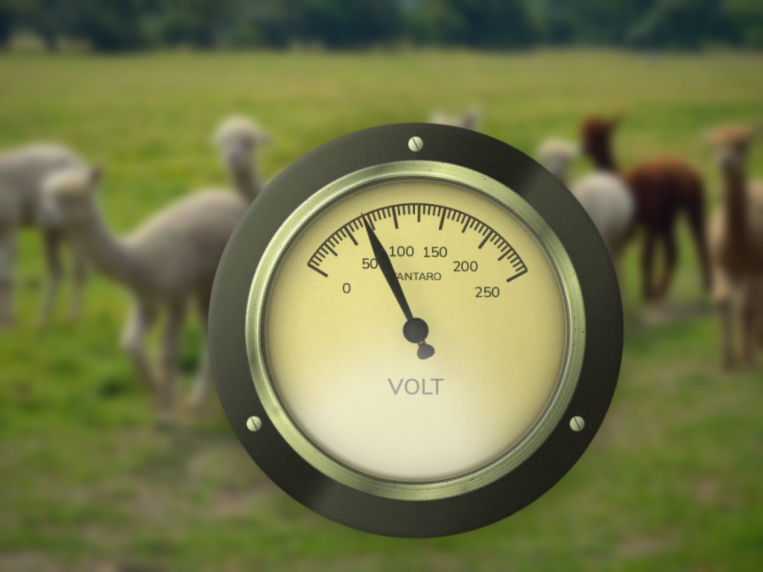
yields **70** V
